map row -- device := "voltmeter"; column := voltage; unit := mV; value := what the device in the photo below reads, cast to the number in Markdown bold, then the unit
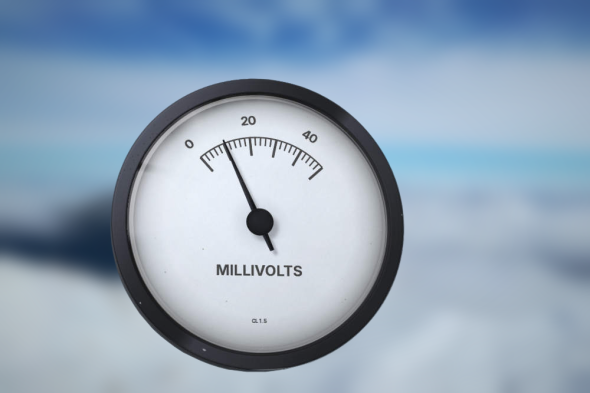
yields **10** mV
